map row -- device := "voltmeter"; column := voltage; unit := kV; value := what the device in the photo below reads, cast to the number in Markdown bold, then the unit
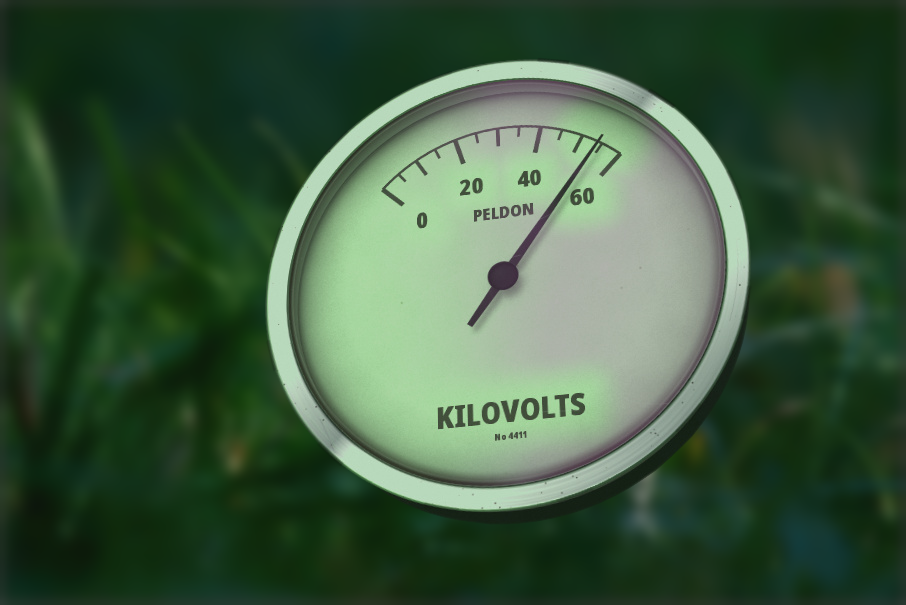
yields **55** kV
